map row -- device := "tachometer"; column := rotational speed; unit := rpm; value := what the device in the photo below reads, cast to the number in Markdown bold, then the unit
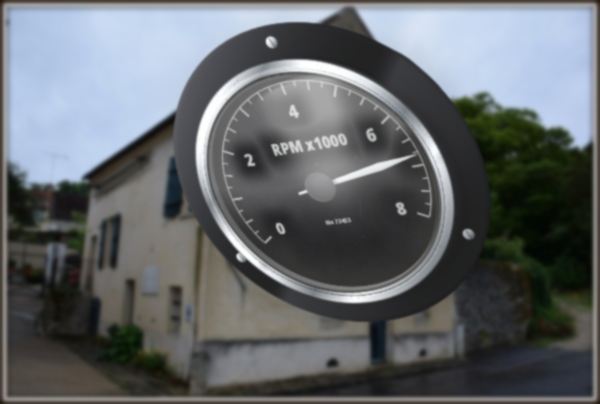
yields **6750** rpm
